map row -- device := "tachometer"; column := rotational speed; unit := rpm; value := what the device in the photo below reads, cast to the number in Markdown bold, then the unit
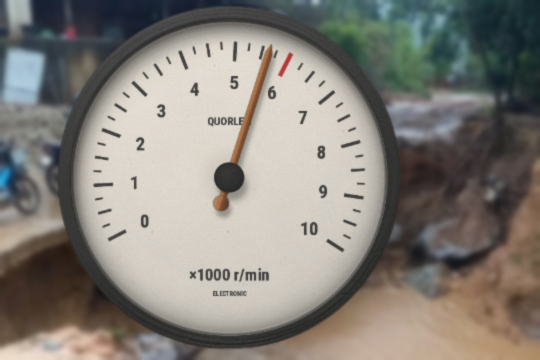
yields **5625** rpm
